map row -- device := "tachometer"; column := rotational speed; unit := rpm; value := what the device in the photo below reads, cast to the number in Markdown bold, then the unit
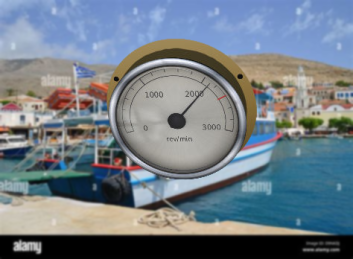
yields **2100** rpm
